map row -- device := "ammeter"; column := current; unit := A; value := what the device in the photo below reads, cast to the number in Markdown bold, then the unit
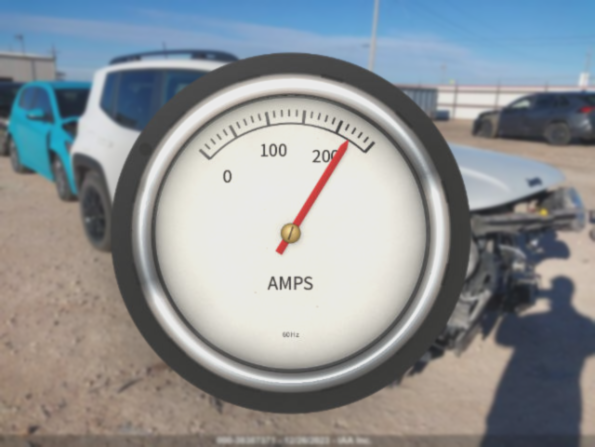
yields **220** A
